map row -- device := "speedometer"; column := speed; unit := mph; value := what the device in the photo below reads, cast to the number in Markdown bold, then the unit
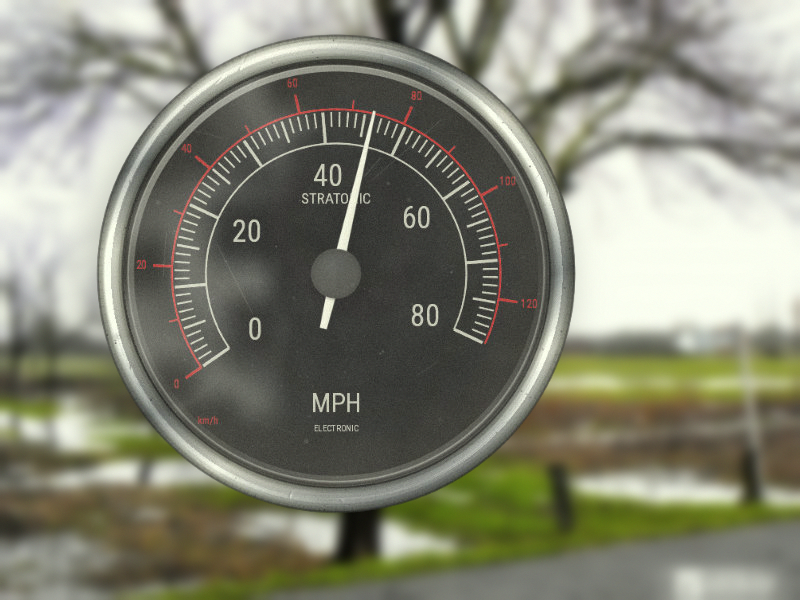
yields **46** mph
